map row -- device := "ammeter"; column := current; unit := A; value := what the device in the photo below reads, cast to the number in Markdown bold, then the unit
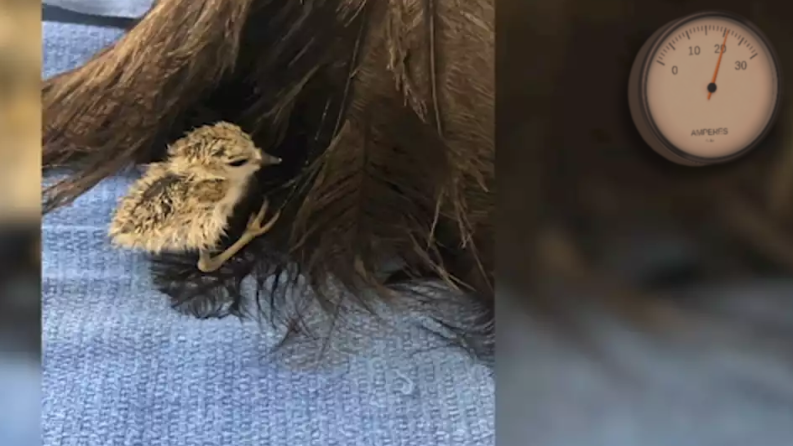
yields **20** A
